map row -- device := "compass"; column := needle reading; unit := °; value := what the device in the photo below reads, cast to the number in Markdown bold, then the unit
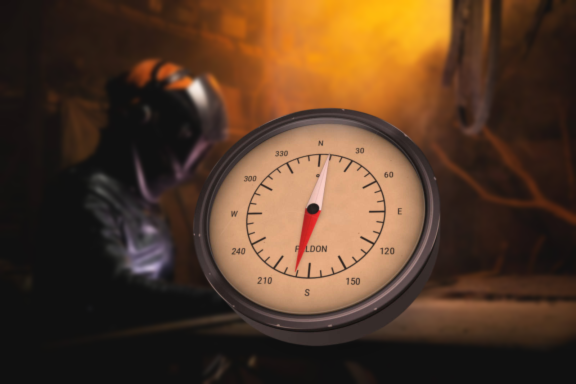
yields **190** °
